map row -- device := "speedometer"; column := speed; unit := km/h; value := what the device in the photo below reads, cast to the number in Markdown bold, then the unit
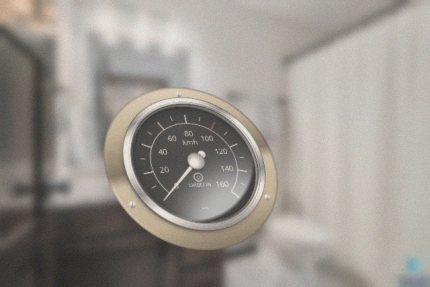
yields **0** km/h
